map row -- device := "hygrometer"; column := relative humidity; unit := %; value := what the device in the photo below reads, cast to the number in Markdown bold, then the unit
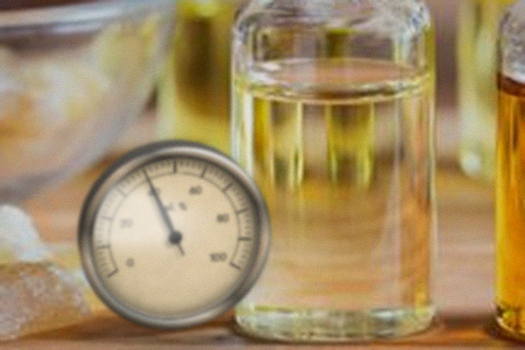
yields **40** %
